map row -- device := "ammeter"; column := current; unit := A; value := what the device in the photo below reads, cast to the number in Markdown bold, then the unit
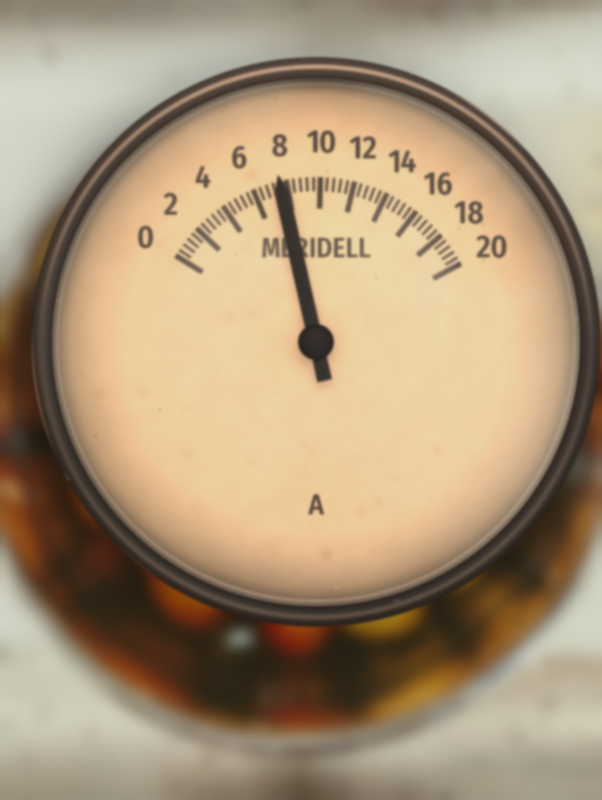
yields **7.6** A
